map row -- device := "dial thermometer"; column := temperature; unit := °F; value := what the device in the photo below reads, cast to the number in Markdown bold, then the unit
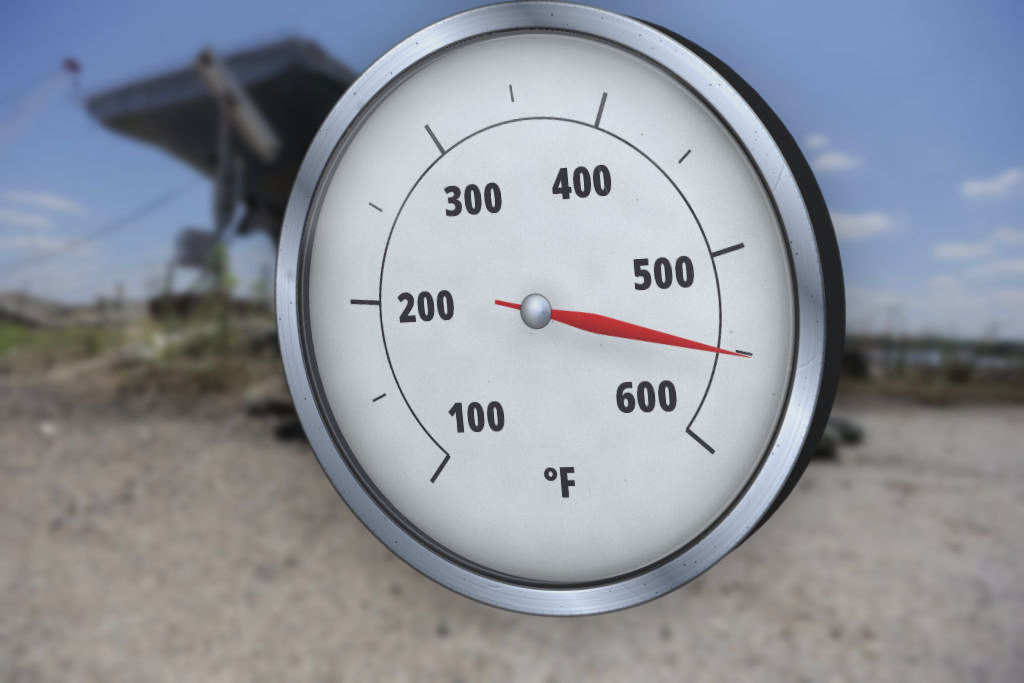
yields **550** °F
